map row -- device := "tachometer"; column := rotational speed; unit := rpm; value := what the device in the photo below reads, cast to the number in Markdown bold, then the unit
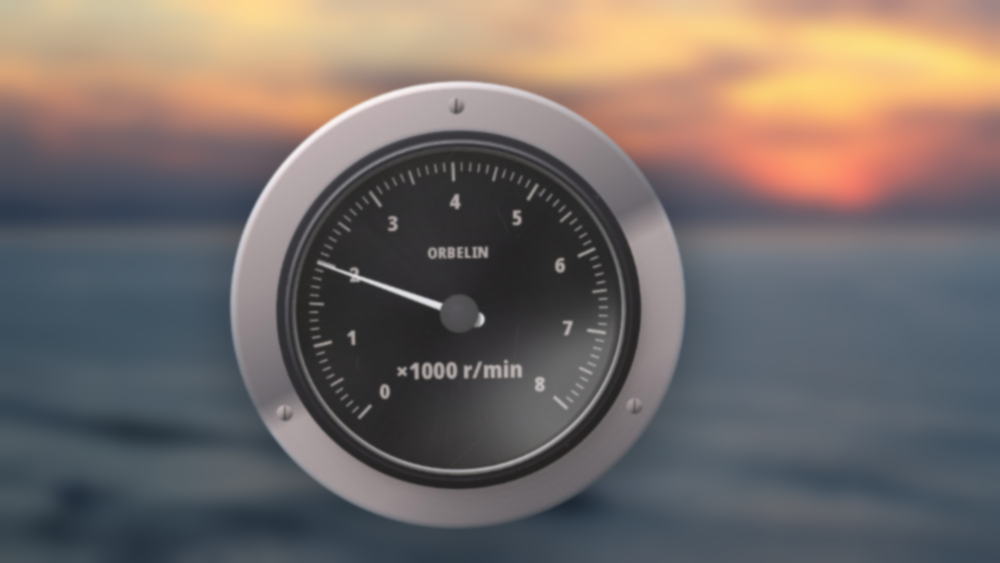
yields **2000** rpm
